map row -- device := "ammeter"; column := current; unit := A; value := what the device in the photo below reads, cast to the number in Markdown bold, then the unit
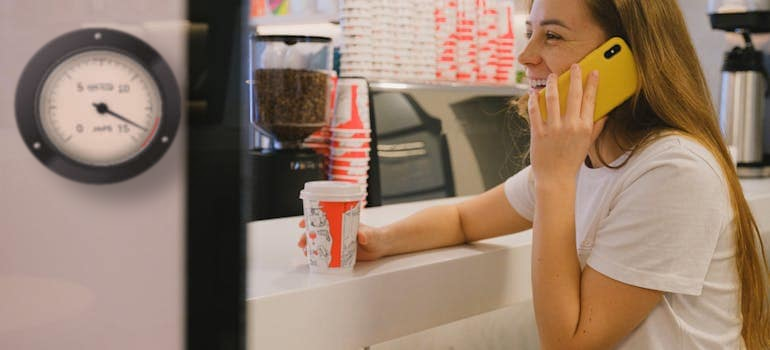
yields **14** A
